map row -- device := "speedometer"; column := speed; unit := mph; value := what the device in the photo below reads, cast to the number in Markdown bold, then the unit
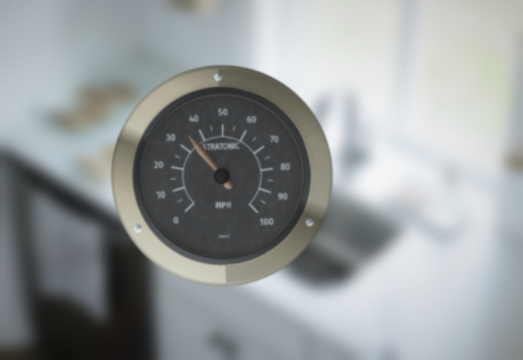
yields **35** mph
